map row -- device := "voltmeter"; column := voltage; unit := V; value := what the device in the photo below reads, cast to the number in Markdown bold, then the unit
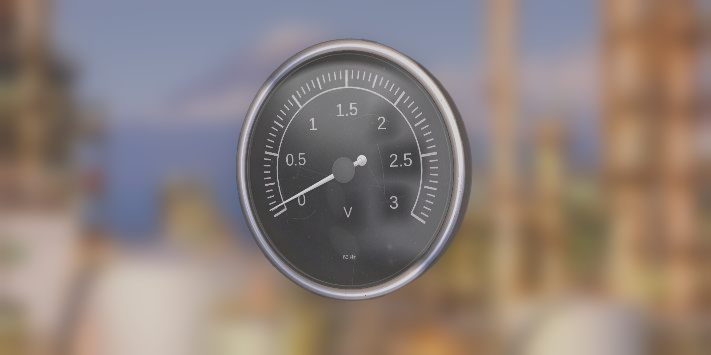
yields **0.05** V
